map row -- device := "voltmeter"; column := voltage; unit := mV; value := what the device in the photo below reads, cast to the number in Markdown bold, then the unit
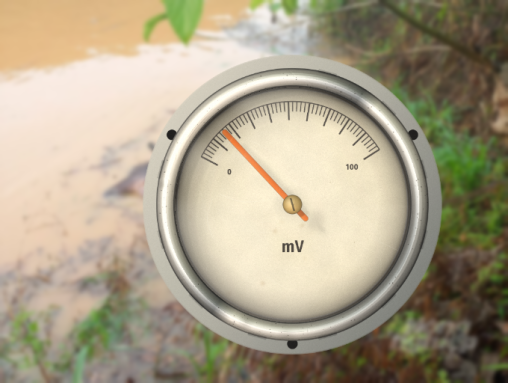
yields **16** mV
